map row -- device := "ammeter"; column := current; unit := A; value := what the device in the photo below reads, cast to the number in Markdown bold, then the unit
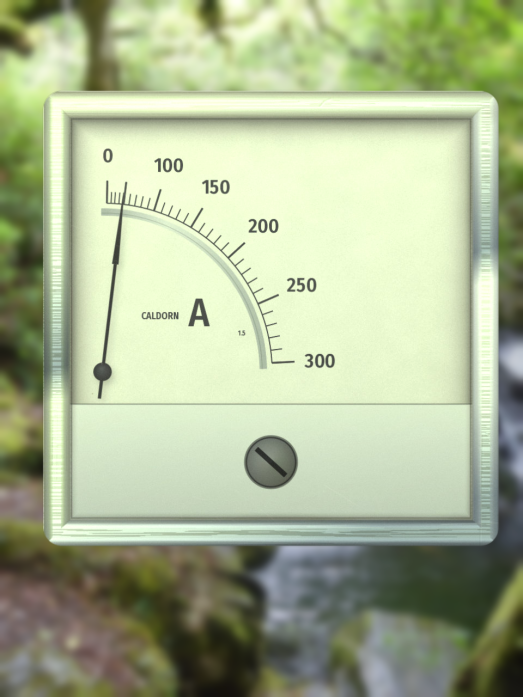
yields **50** A
